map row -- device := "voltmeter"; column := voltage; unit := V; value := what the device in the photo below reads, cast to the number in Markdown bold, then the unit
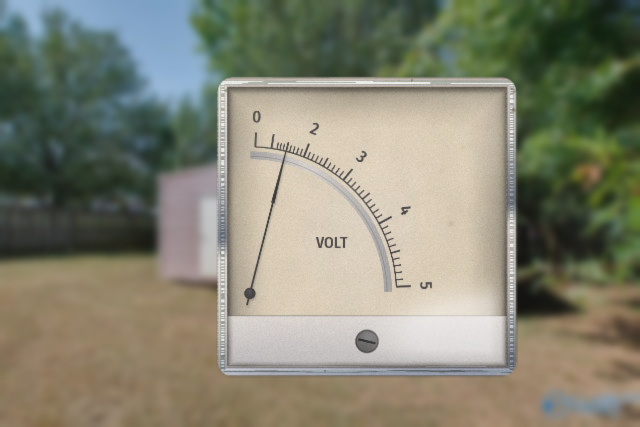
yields **1.5** V
